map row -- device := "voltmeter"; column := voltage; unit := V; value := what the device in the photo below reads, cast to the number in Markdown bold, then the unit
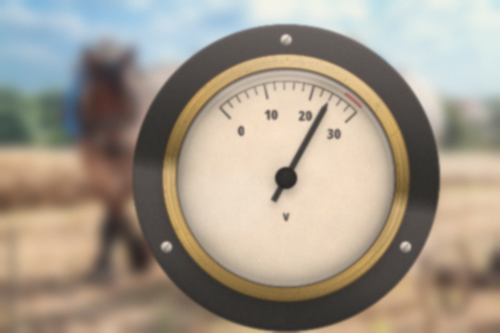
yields **24** V
